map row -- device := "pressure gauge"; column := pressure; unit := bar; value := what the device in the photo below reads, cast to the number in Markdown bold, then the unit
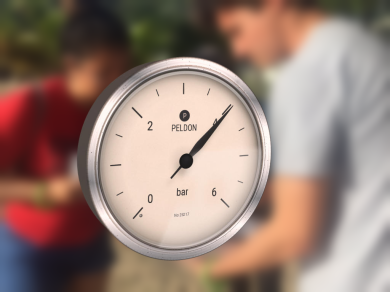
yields **4** bar
